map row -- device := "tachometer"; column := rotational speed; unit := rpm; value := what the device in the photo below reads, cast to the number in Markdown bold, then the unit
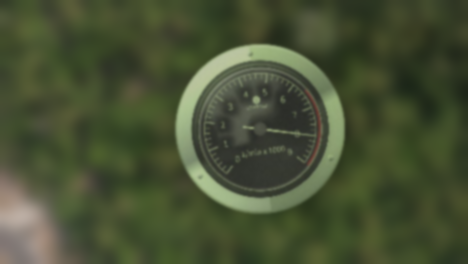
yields **8000** rpm
